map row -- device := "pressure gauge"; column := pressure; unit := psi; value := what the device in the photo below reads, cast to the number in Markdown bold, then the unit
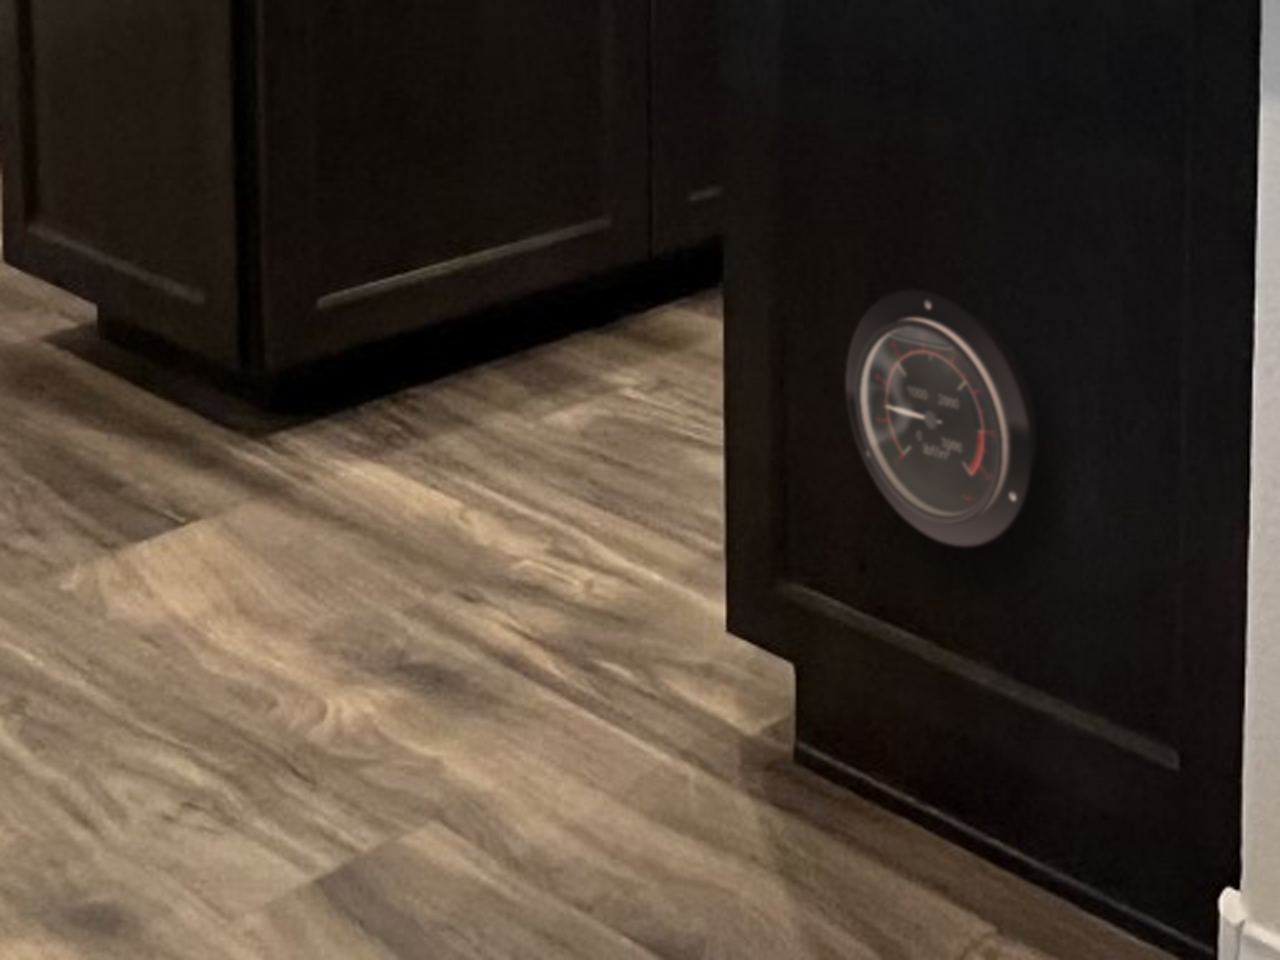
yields **500** psi
